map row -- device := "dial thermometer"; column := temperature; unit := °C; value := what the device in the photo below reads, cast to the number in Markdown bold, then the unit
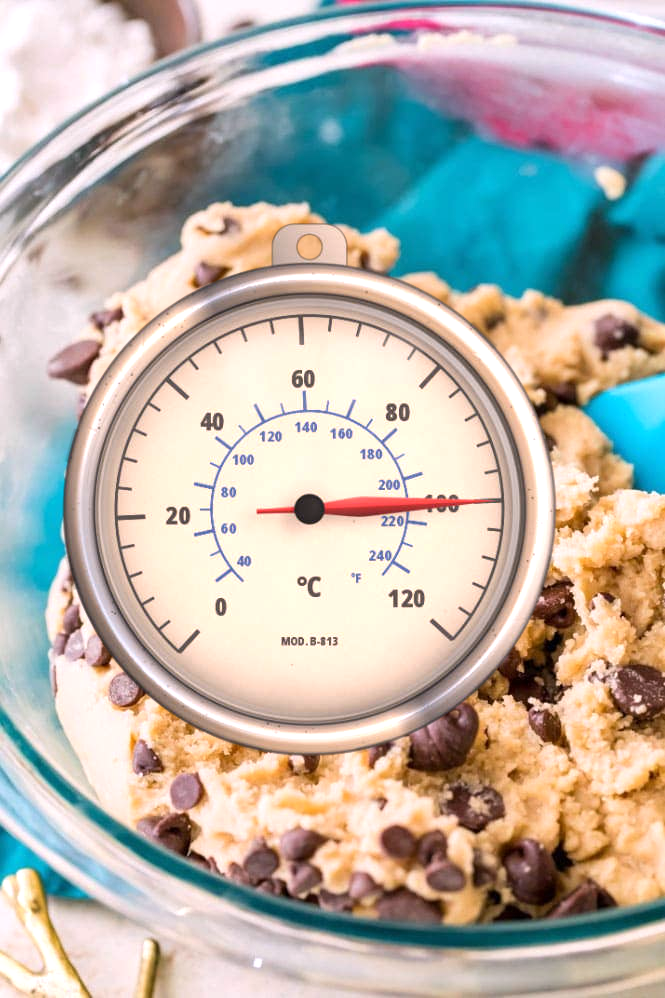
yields **100** °C
